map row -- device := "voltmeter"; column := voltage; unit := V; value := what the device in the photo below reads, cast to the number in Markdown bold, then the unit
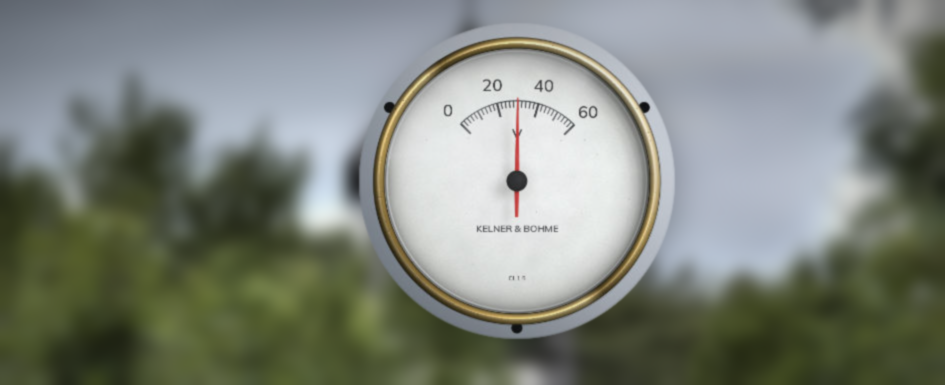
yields **30** V
